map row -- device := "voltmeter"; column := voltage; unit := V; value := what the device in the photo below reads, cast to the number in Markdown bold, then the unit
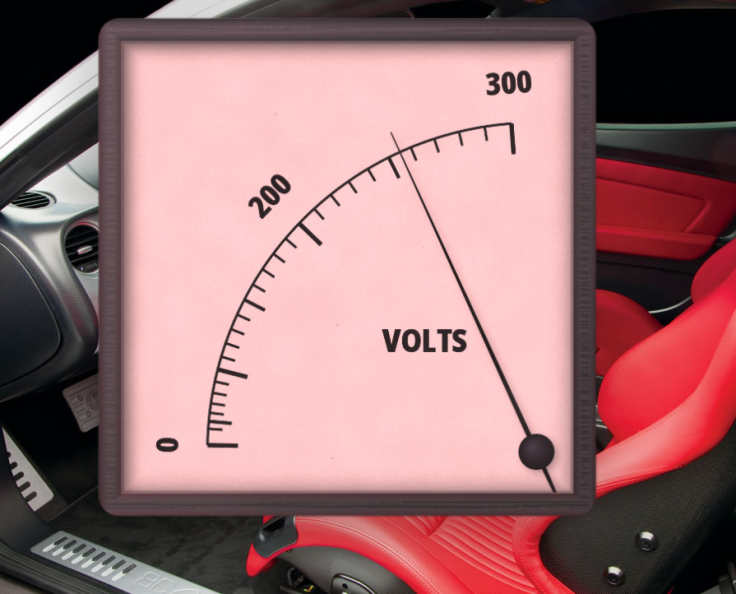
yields **255** V
